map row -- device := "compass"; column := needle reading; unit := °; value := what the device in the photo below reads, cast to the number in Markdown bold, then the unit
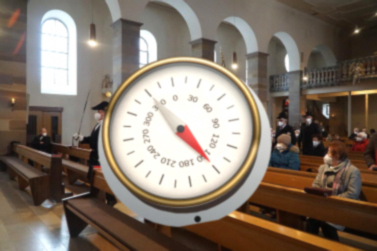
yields **150** °
